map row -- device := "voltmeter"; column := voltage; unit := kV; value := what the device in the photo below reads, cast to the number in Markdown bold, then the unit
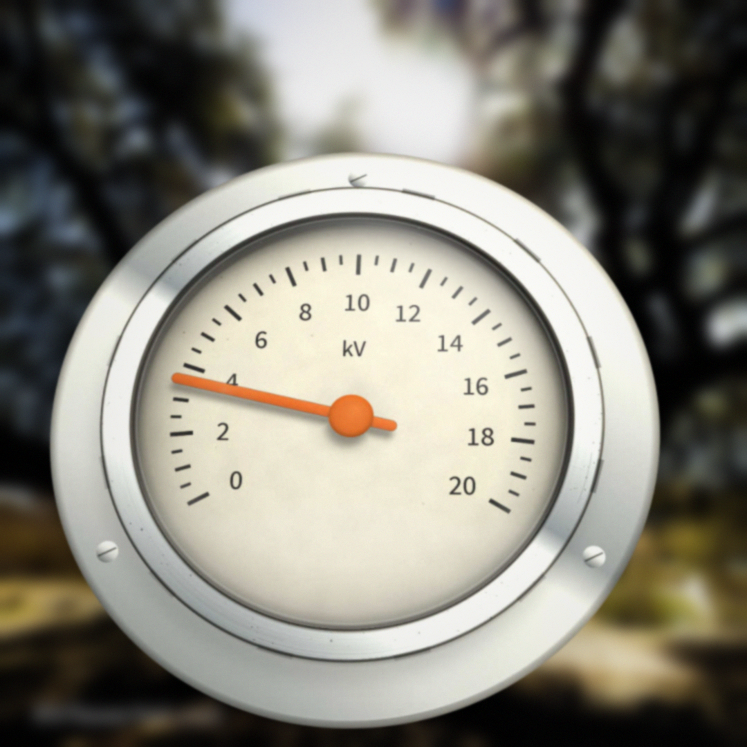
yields **3.5** kV
